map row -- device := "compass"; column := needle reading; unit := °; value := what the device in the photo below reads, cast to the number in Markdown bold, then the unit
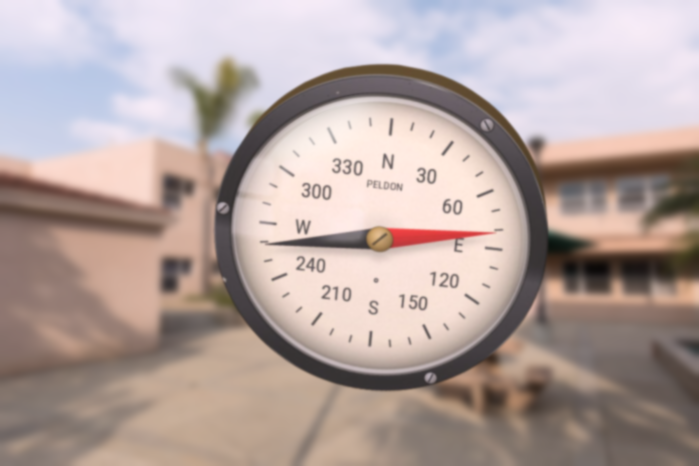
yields **80** °
